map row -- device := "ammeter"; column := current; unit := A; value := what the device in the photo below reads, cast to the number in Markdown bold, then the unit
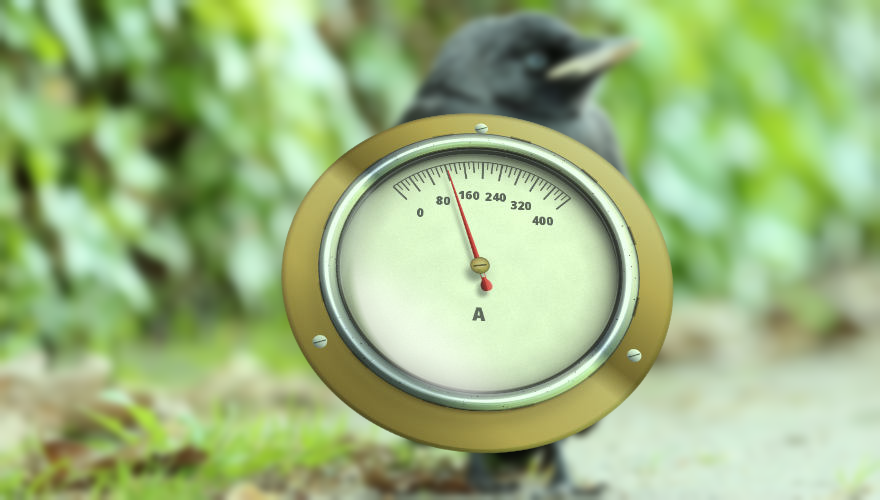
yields **120** A
